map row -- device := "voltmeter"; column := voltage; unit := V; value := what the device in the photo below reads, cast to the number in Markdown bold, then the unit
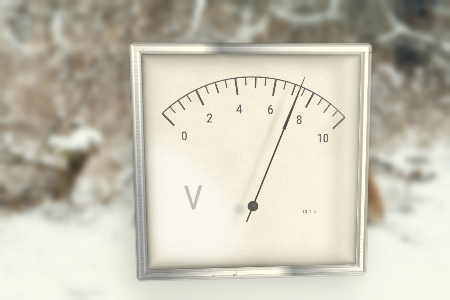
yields **7.25** V
